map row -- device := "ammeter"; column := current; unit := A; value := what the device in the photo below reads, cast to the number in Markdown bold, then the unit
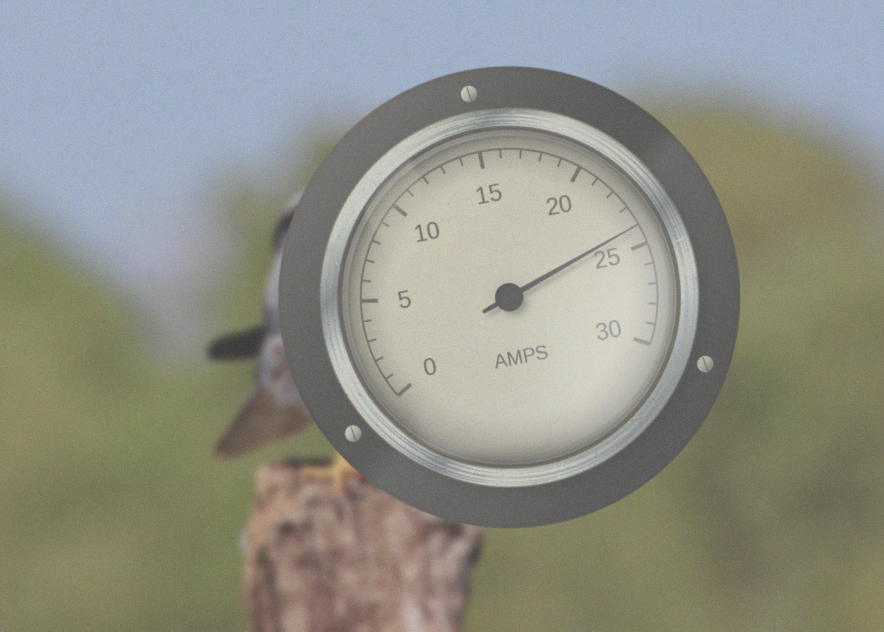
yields **24** A
